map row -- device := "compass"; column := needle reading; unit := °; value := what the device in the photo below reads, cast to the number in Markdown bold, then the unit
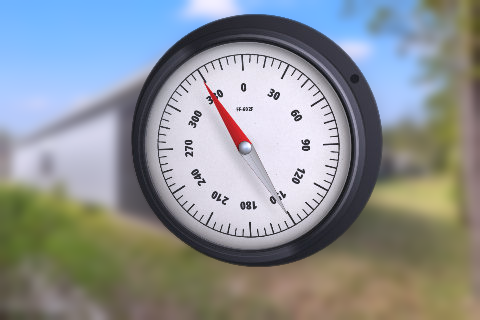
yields **330** °
